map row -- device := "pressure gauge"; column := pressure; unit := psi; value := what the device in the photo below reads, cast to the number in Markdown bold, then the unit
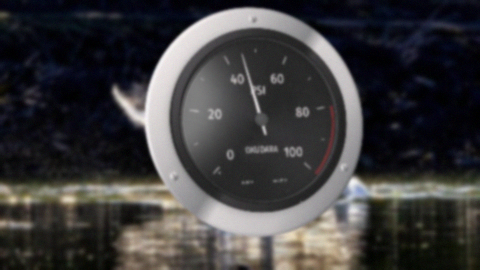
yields **45** psi
